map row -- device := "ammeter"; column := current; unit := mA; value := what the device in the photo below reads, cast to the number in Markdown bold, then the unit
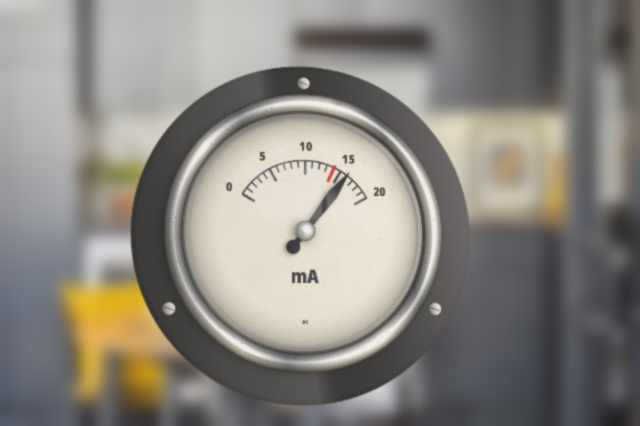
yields **16** mA
